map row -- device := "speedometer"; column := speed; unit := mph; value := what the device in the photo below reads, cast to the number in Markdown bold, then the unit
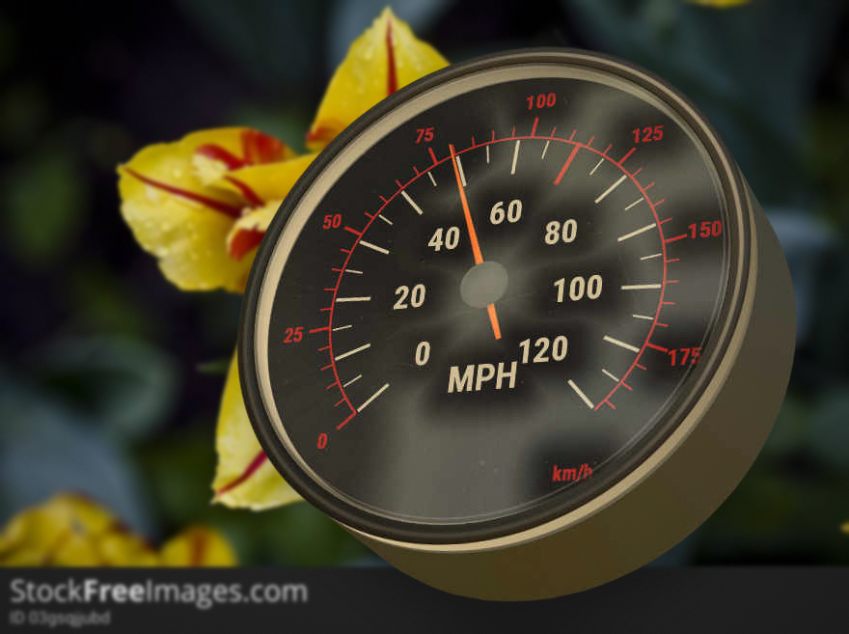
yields **50** mph
